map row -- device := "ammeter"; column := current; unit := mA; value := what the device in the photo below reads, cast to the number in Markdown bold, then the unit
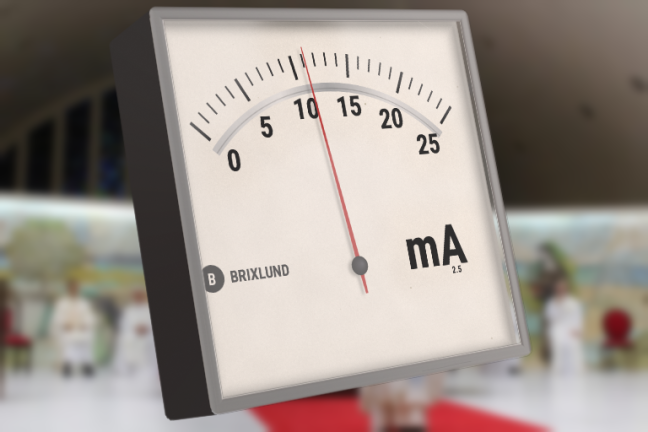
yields **11** mA
